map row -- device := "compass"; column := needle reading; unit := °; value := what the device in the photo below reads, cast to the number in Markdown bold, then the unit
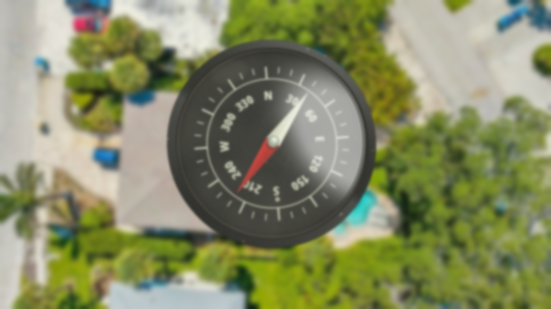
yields **220** °
